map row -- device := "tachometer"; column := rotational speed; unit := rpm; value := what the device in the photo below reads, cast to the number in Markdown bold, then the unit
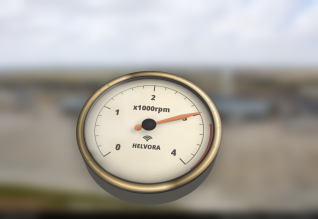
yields **3000** rpm
